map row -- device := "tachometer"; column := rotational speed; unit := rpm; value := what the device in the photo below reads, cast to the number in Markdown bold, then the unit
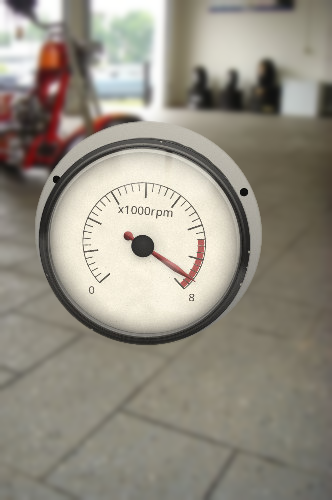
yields **7600** rpm
